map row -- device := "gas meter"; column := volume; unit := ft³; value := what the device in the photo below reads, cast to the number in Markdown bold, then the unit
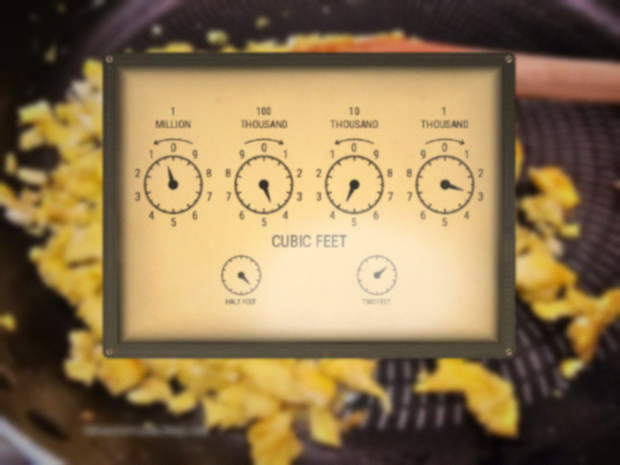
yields **44300** ft³
